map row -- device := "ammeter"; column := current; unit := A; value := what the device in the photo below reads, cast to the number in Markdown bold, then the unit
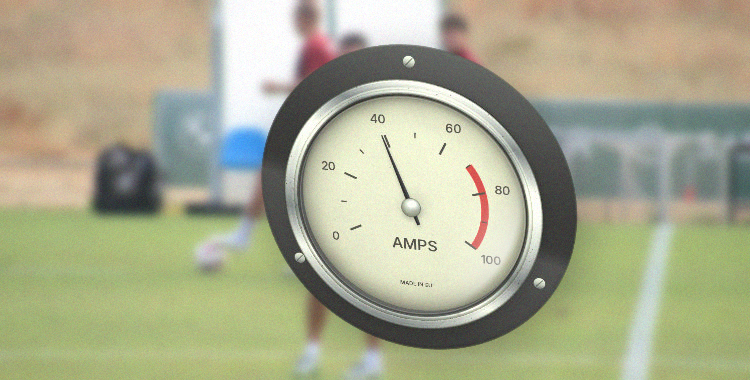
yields **40** A
